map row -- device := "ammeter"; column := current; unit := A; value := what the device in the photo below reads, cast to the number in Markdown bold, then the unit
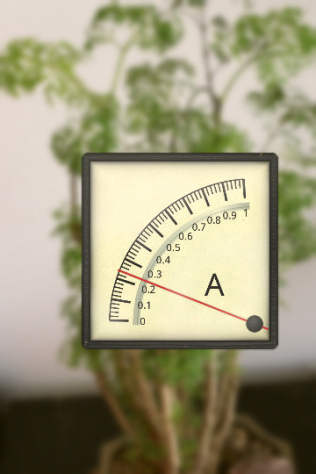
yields **0.24** A
